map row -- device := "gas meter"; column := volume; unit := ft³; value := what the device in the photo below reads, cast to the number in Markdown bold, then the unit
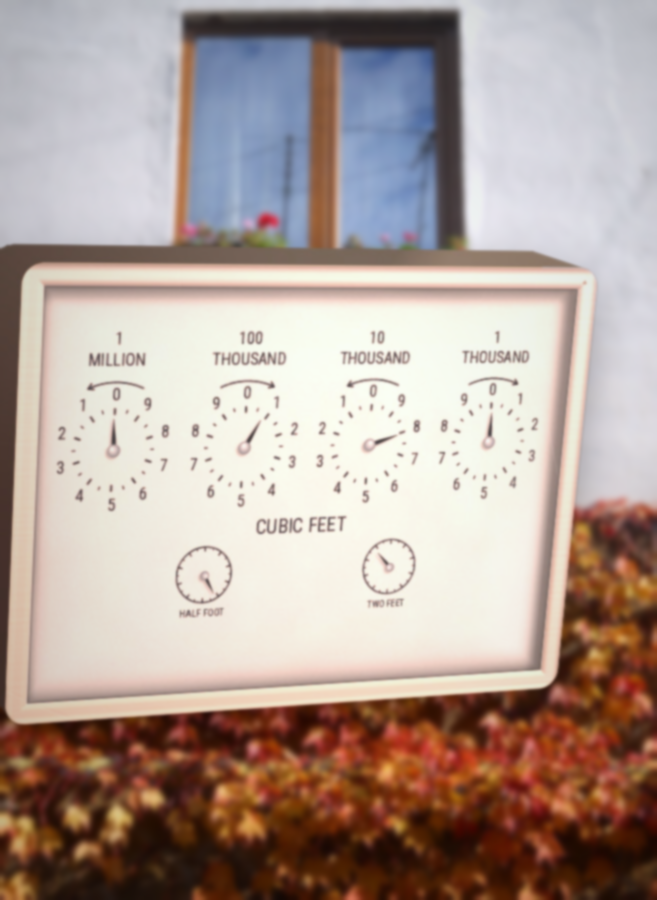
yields **8000** ft³
